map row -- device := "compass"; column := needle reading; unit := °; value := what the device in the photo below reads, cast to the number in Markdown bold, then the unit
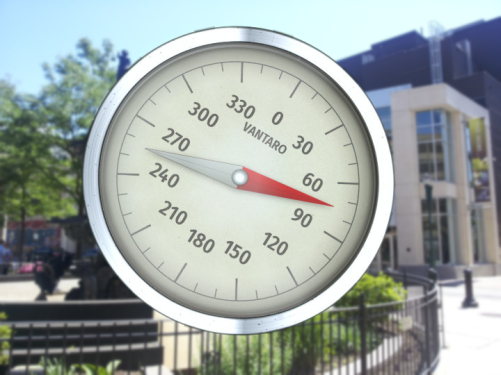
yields **75** °
